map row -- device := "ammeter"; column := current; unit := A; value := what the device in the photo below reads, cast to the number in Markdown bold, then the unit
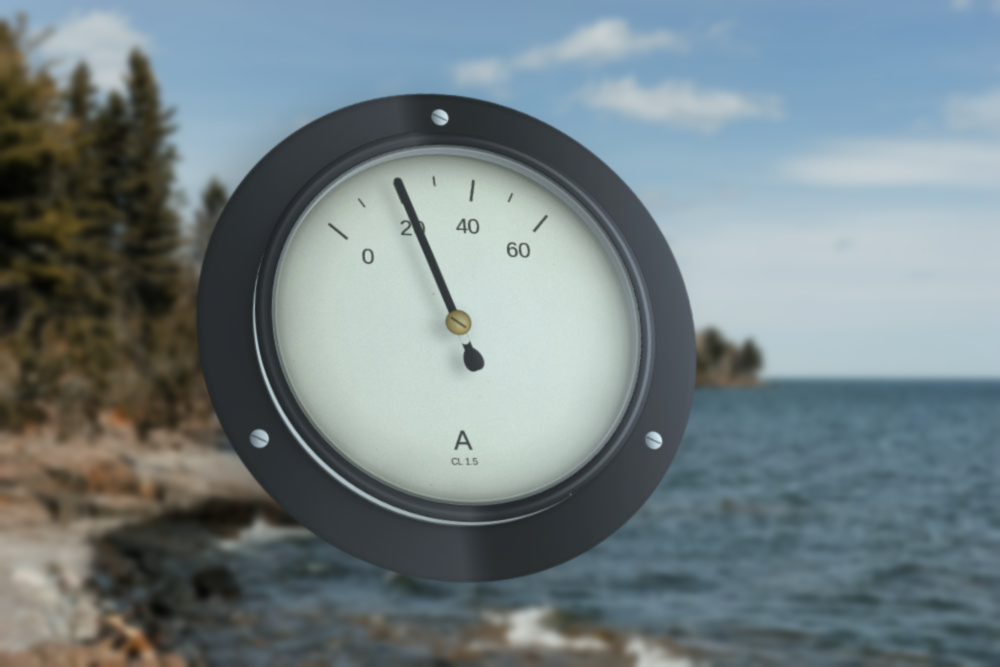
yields **20** A
